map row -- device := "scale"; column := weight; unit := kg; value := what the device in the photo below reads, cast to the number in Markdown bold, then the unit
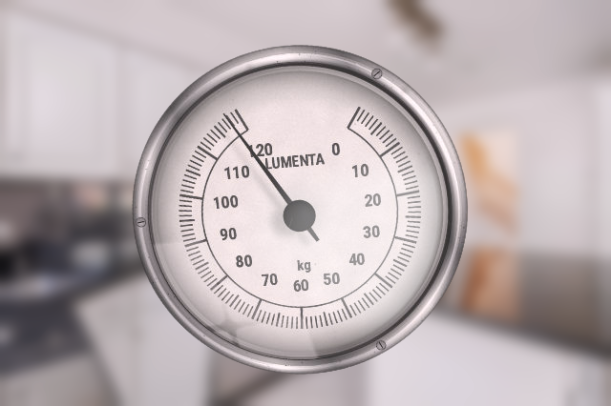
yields **118** kg
